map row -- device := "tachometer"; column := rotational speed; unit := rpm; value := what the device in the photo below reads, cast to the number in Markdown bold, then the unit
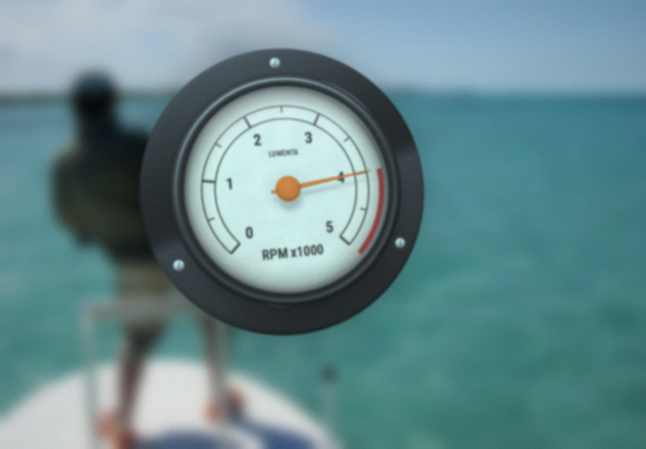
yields **4000** rpm
